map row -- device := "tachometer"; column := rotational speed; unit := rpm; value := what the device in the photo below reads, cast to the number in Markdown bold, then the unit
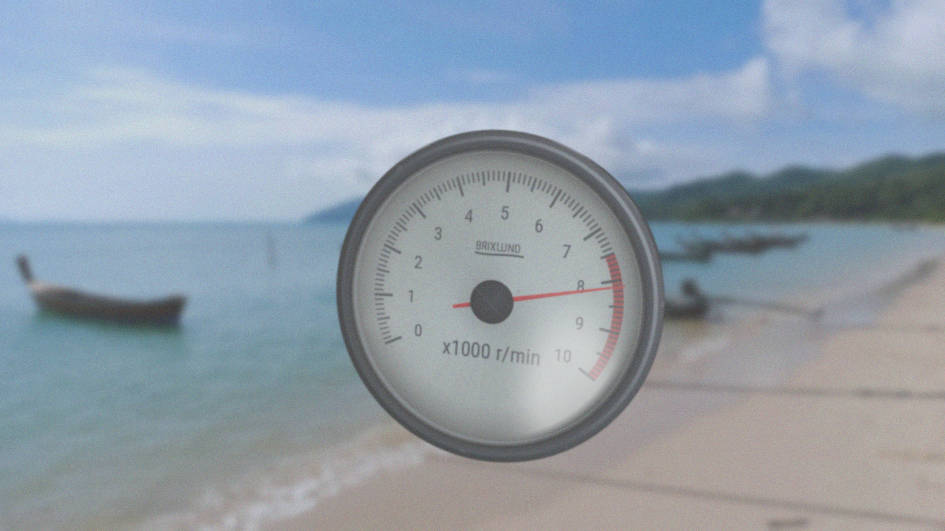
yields **8100** rpm
